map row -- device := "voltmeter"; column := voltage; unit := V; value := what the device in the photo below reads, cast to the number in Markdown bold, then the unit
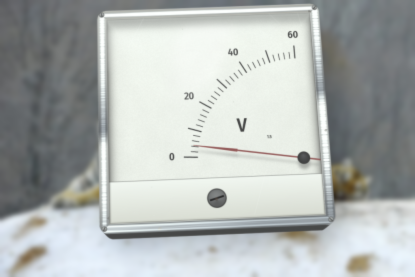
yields **4** V
